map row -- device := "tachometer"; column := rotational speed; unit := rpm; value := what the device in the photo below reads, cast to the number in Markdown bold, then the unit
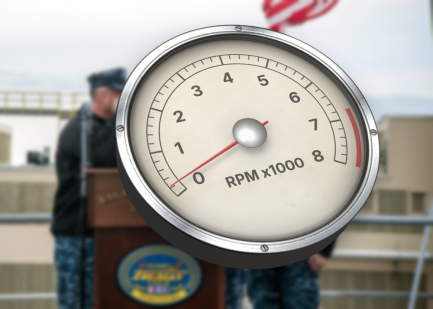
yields **200** rpm
